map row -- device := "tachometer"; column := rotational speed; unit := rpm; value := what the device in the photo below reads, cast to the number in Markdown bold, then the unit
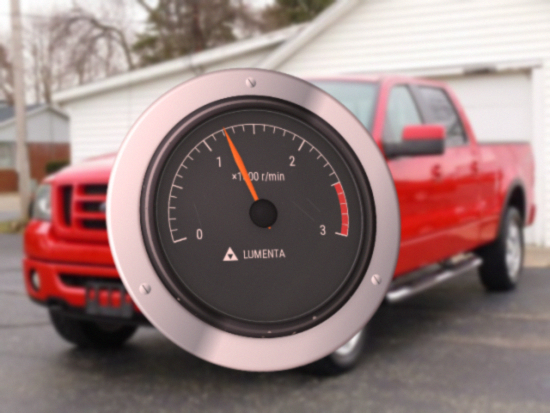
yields **1200** rpm
